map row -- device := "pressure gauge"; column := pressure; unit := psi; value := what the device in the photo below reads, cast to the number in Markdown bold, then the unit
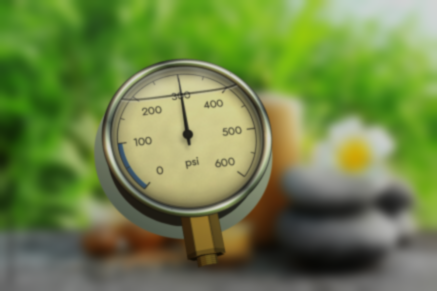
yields **300** psi
